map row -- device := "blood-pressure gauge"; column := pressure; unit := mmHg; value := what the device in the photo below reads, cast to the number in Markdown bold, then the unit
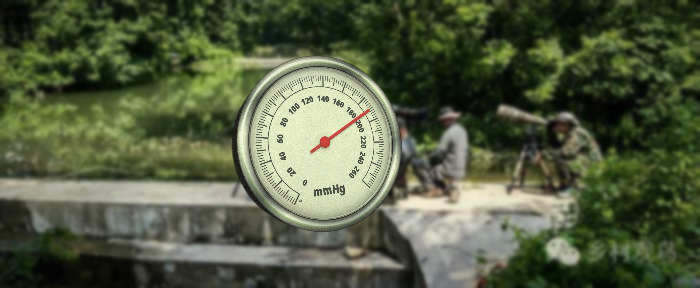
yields **190** mmHg
